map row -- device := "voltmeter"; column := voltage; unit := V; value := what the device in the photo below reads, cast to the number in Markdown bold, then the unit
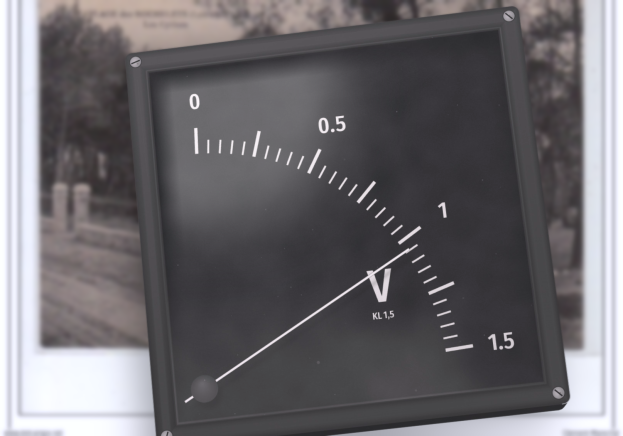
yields **1.05** V
